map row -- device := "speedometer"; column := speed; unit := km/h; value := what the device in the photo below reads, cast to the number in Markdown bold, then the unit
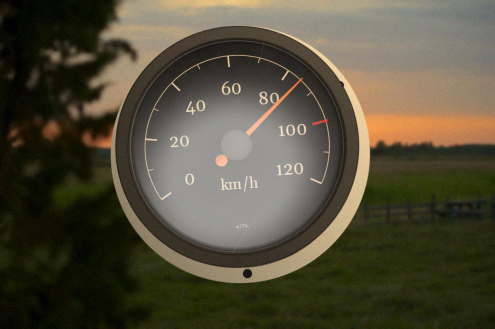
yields **85** km/h
